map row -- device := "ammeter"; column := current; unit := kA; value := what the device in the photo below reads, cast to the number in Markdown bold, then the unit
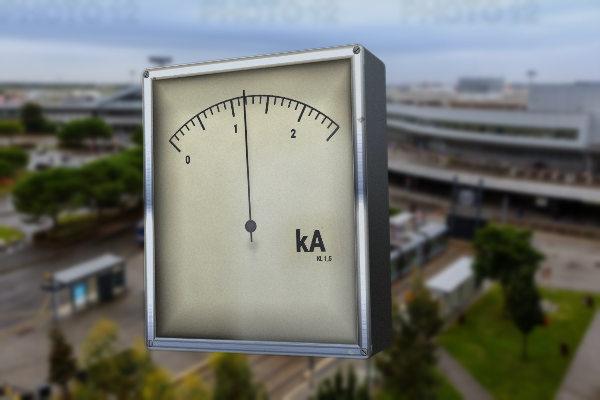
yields **1.2** kA
